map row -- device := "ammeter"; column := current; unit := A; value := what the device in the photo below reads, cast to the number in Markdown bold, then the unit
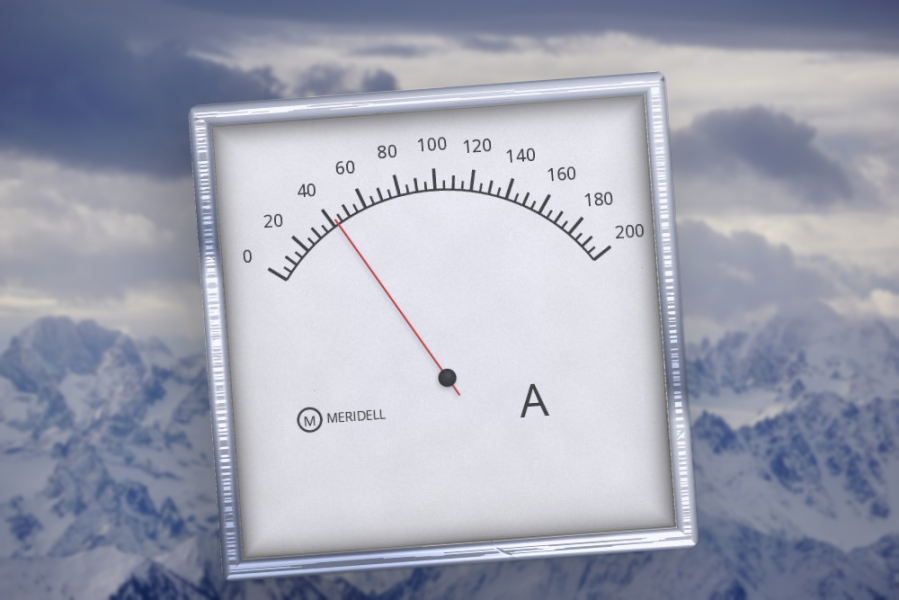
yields **42.5** A
